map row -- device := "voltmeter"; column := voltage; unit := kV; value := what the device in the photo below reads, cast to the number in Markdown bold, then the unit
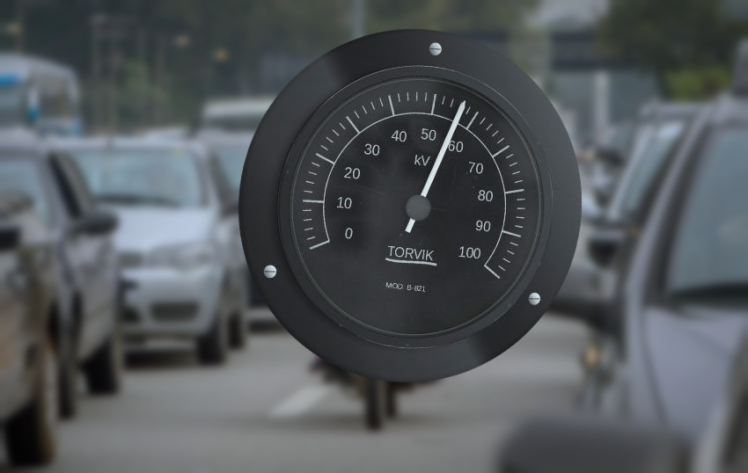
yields **56** kV
